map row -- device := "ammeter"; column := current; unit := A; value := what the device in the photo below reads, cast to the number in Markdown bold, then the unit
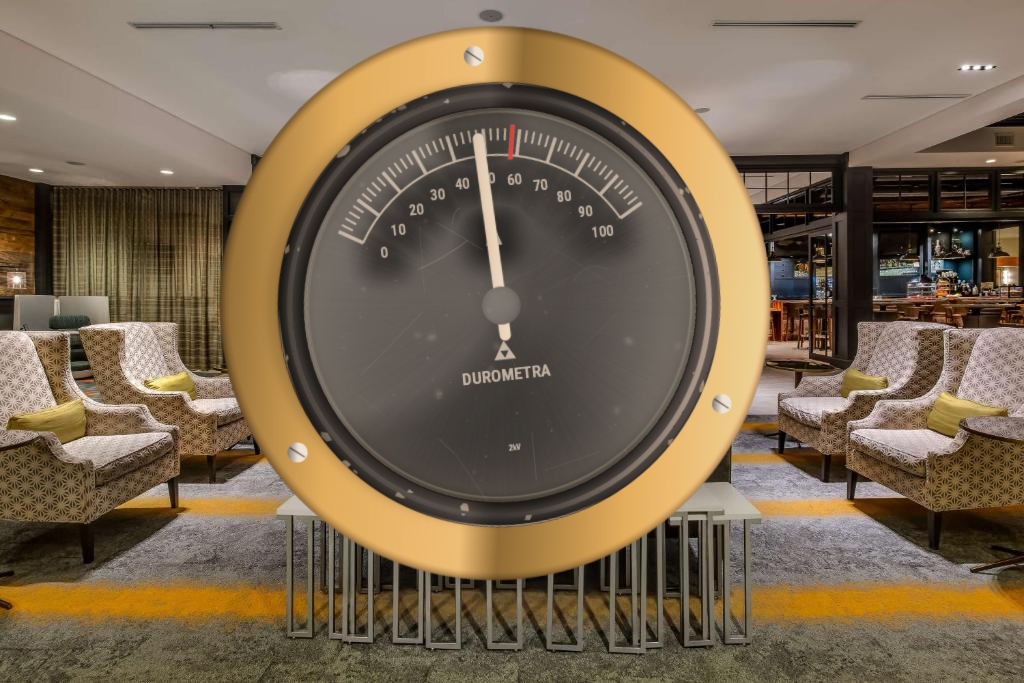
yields **48** A
